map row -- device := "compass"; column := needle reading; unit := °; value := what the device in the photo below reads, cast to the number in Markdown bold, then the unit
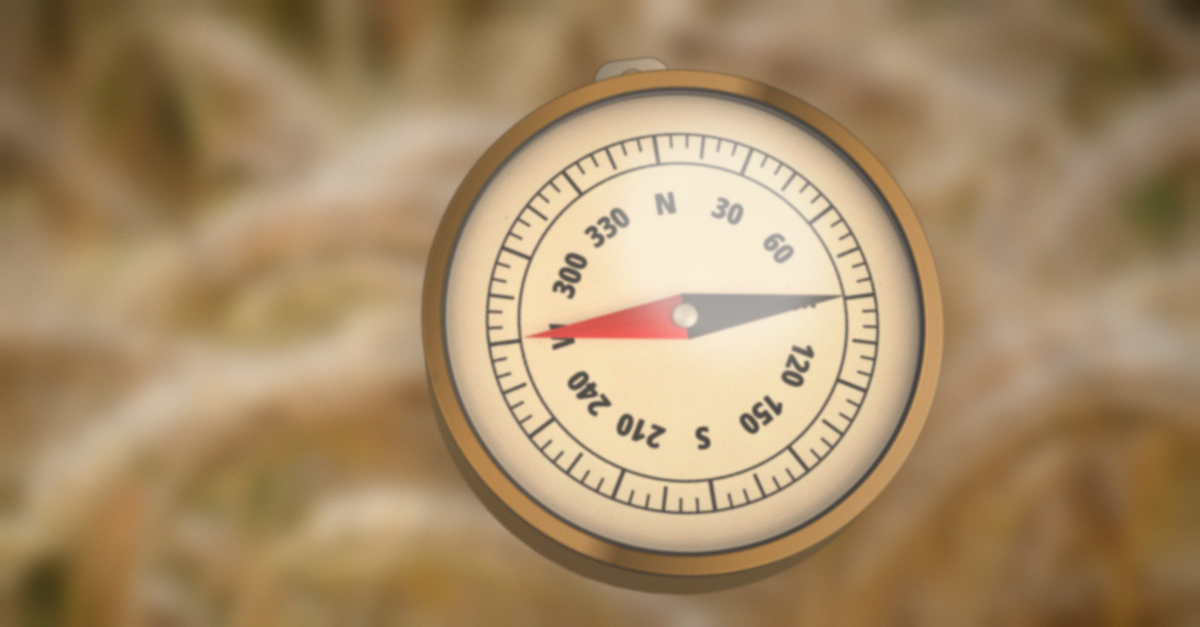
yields **270** °
